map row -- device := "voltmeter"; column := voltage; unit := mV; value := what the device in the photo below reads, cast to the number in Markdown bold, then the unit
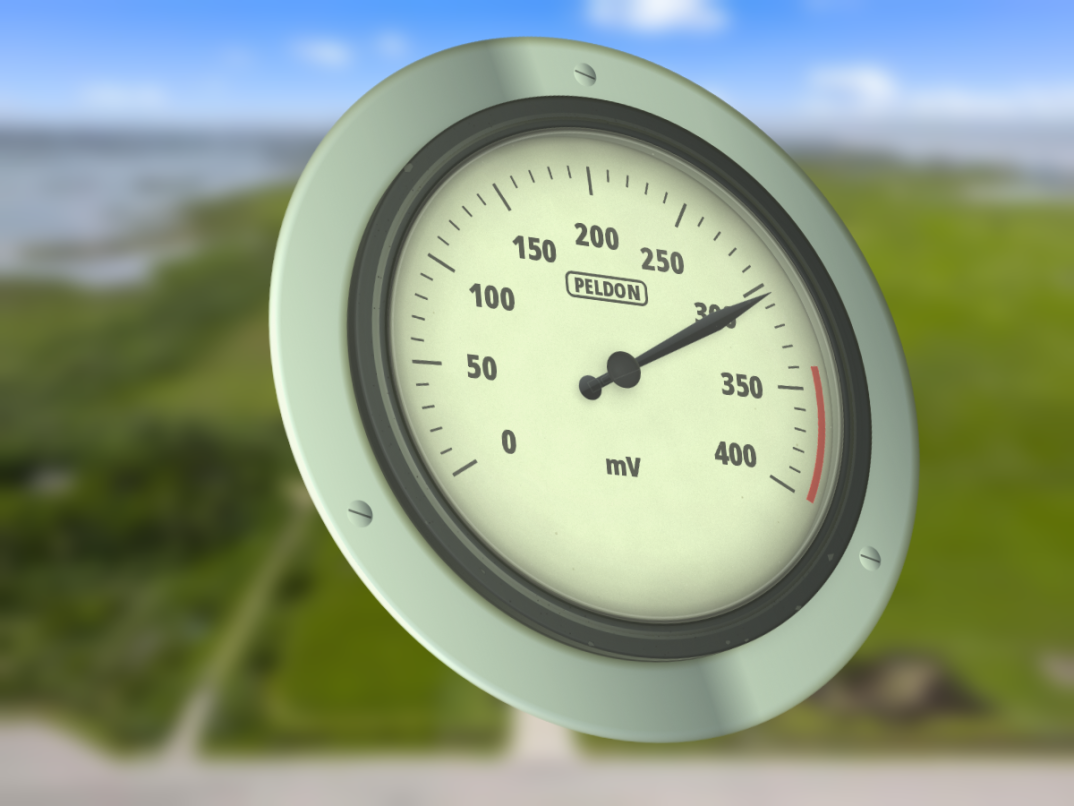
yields **305** mV
